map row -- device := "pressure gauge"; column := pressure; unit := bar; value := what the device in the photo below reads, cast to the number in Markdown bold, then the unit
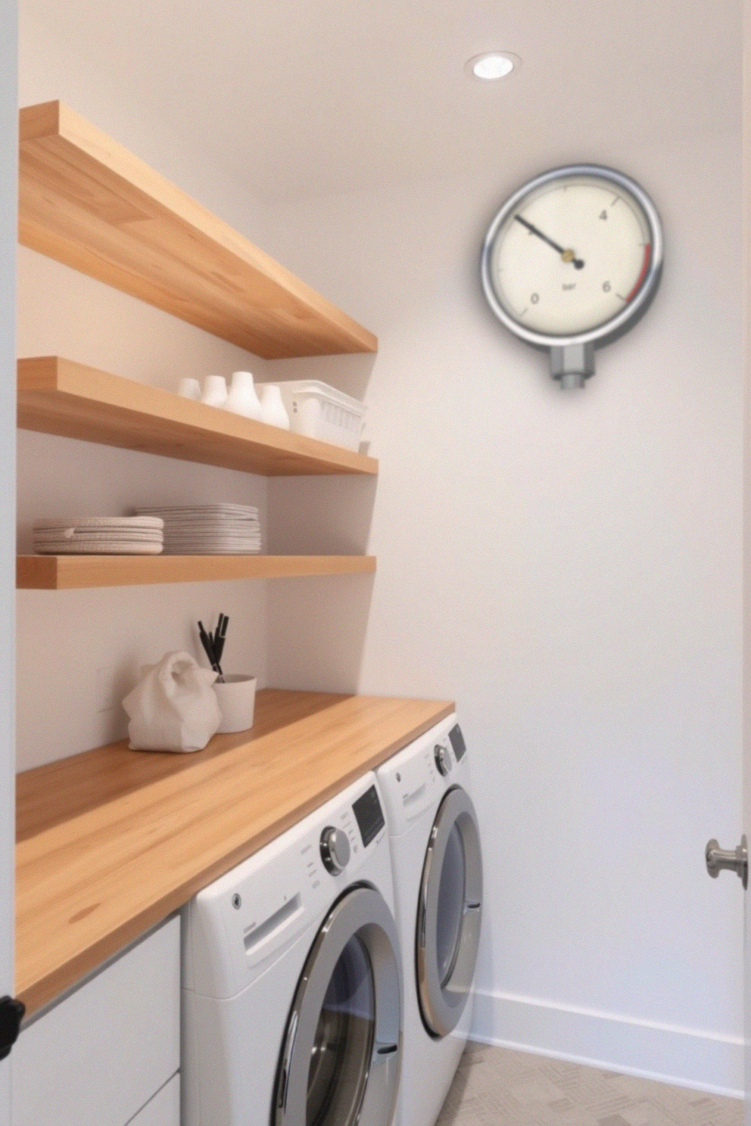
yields **2** bar
